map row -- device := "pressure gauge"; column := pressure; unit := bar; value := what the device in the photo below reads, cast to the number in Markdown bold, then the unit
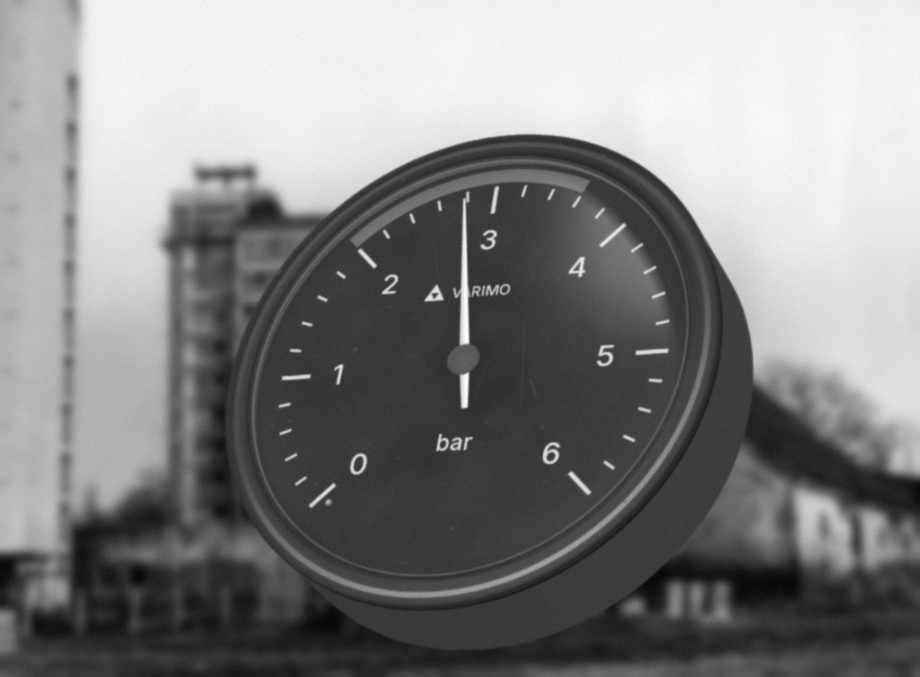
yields **2.8** bar
